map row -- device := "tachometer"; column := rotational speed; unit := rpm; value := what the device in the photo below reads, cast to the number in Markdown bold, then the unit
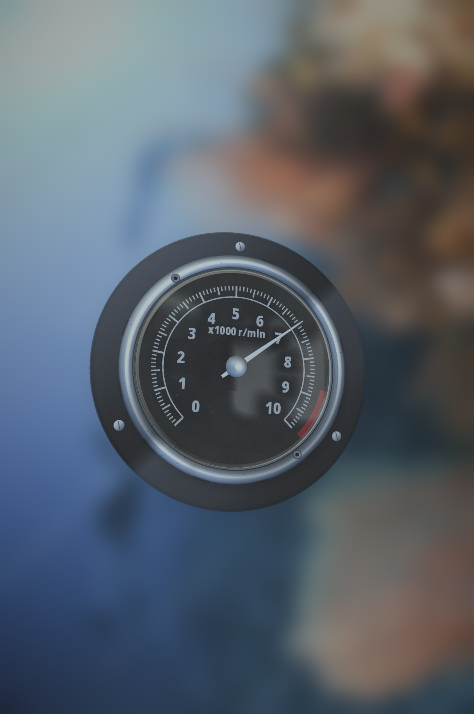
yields **7000** rpm
